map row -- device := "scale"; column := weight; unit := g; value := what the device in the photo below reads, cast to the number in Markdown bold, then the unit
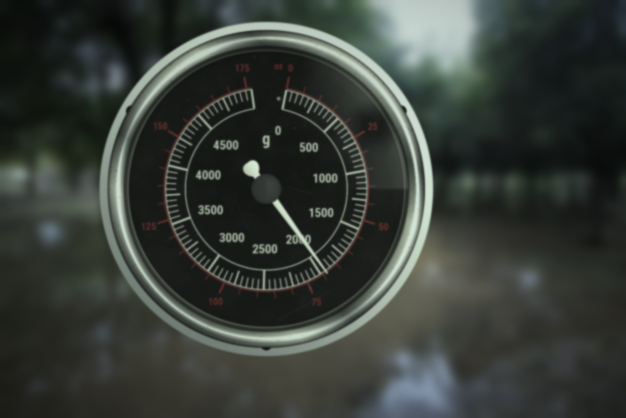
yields **1950** g
